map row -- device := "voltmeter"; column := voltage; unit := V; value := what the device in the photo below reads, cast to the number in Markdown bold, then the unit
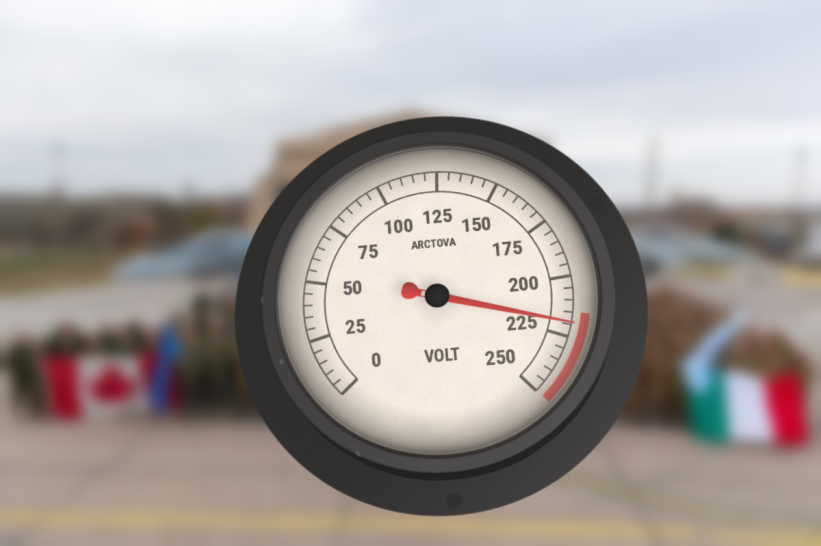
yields **220** V
